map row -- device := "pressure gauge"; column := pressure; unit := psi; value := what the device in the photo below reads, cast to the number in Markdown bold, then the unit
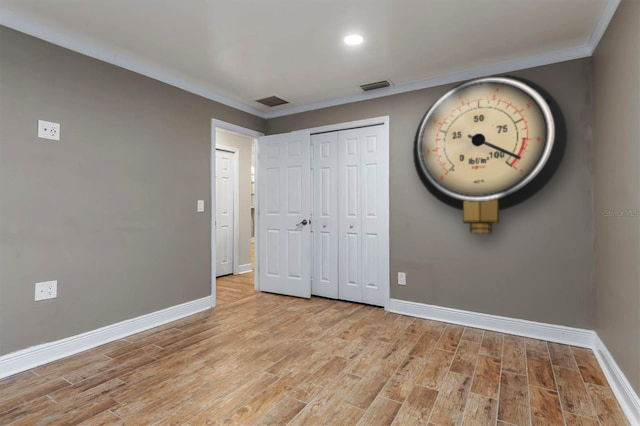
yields **95** psi
